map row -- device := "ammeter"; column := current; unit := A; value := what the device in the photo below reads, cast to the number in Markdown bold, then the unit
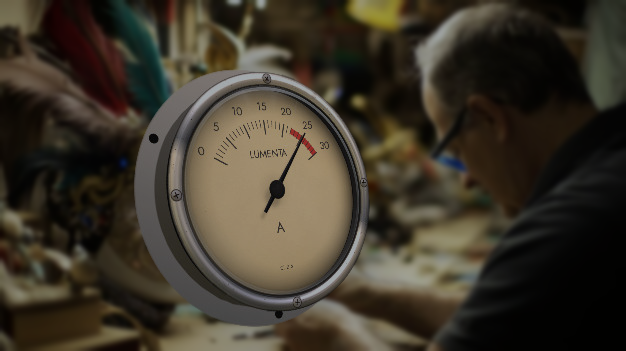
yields **25** A
